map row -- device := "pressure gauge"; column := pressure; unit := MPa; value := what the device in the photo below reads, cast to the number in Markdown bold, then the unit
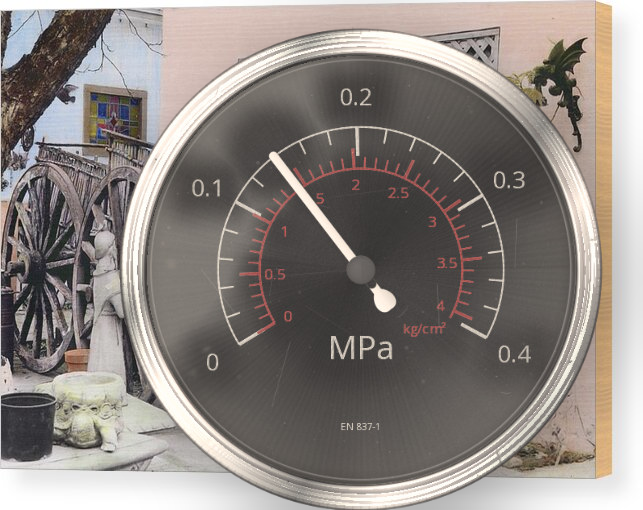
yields **0.14** MPa
